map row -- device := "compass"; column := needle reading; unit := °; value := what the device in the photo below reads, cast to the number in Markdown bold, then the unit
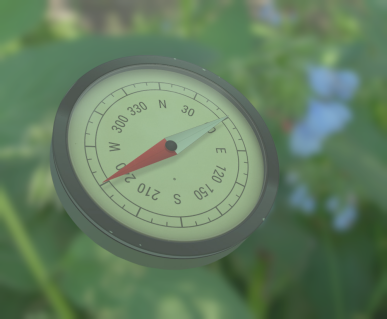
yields **240** °
